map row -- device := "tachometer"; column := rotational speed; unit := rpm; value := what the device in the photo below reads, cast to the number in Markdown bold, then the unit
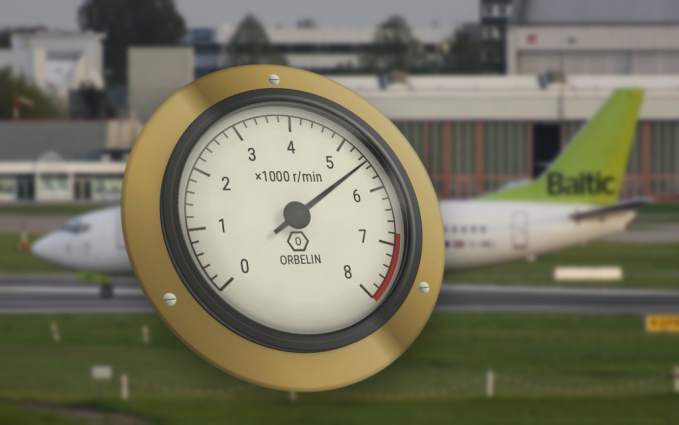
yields **5500** rpm
